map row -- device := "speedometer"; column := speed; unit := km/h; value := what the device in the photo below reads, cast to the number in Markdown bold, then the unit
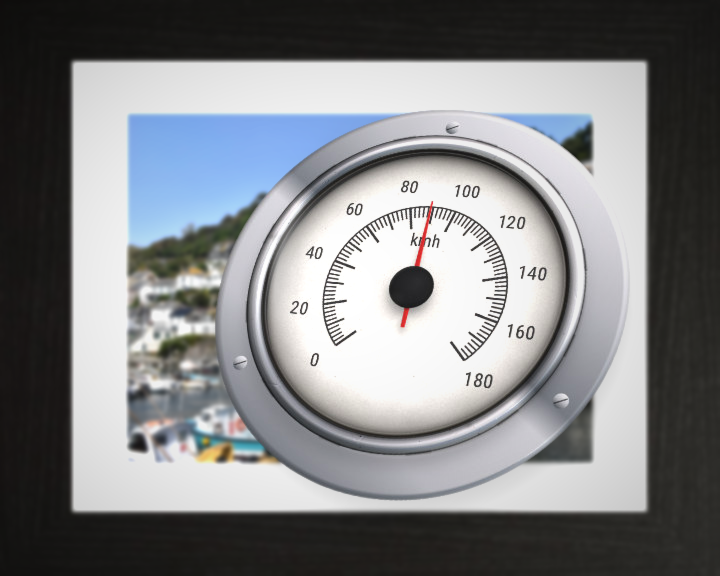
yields **90** km/h
